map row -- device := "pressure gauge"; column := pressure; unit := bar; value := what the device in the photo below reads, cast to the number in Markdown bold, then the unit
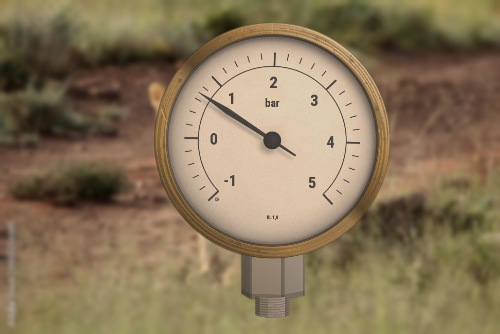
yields **0.7** bar
